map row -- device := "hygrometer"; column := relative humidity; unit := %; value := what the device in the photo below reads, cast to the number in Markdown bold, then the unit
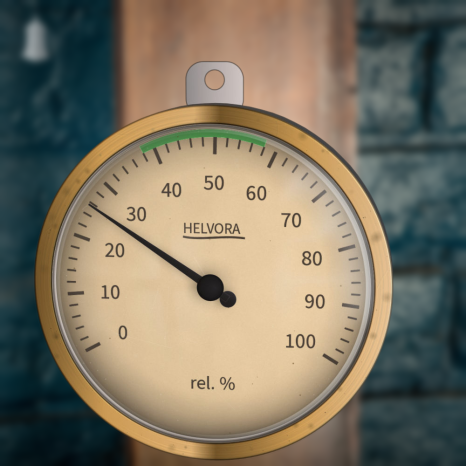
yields **26** %
